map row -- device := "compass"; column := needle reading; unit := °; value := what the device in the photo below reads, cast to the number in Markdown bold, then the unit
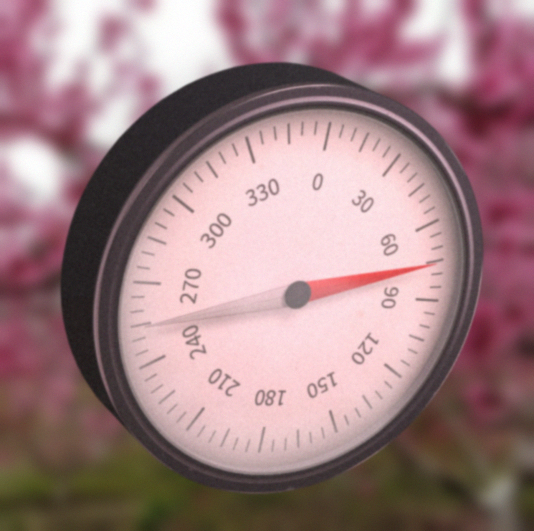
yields **75** °
